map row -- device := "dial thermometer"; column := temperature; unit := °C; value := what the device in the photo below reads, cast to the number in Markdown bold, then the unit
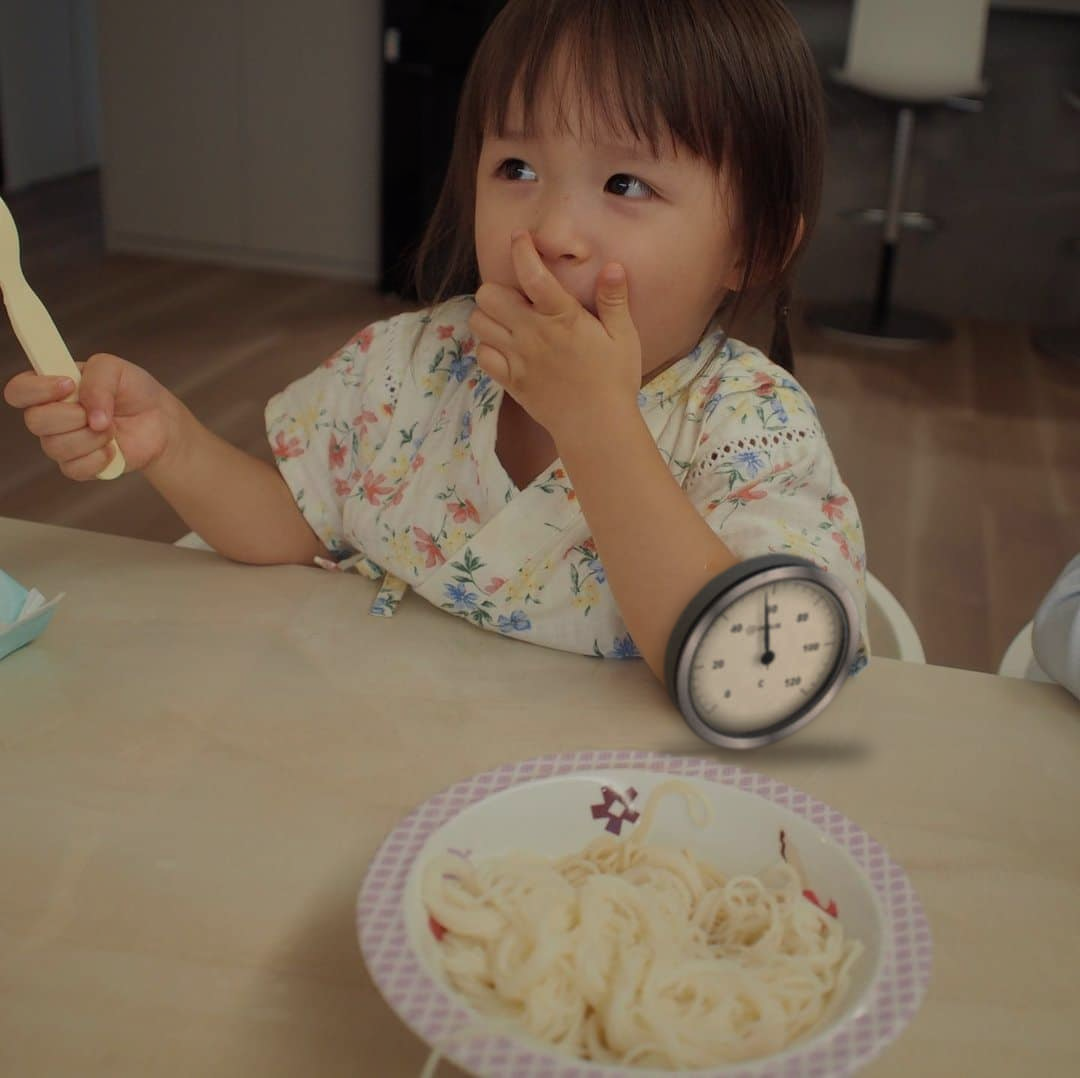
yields **56** °C
